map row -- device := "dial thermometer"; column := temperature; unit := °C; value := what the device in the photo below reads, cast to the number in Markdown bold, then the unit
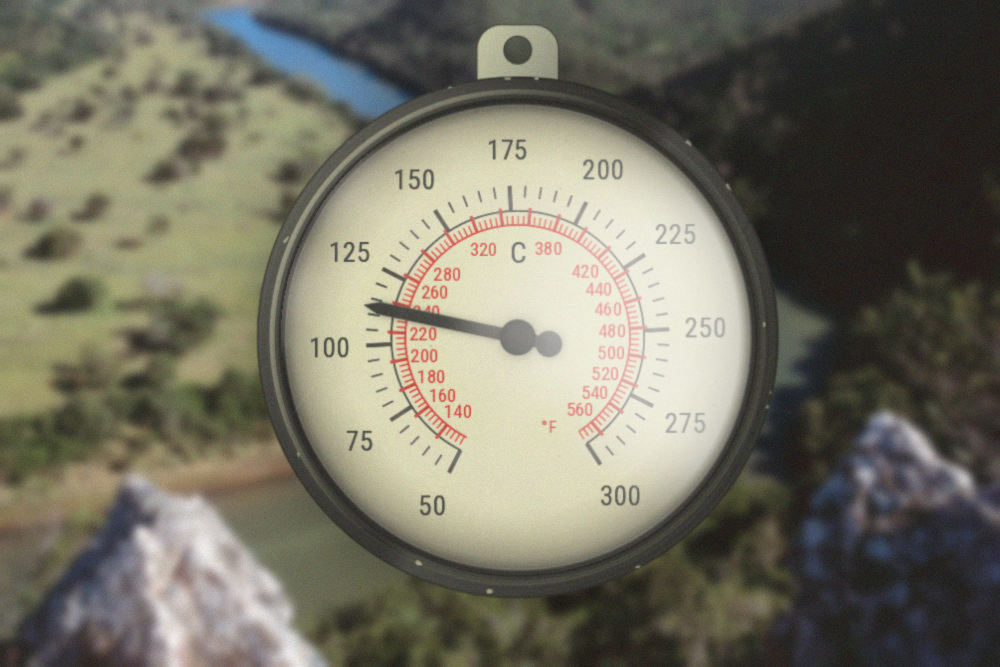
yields **112.5** °C
